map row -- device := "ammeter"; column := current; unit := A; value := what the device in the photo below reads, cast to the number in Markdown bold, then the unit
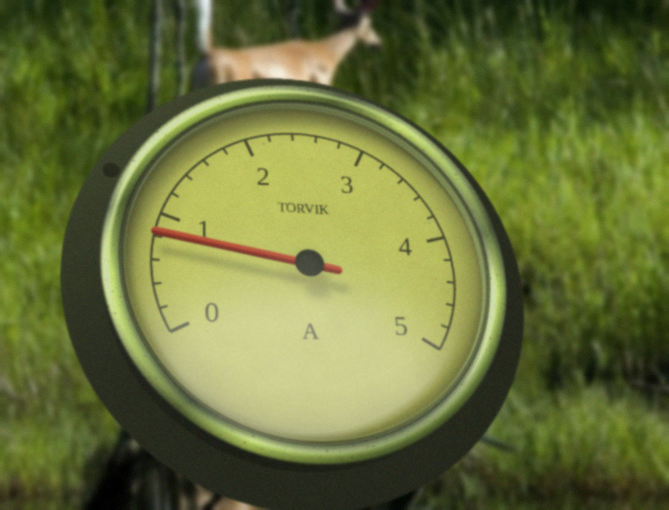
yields **0.8** A
